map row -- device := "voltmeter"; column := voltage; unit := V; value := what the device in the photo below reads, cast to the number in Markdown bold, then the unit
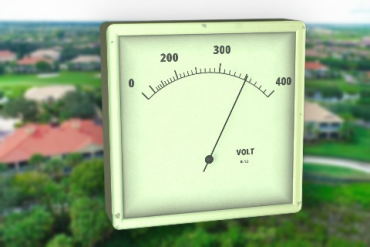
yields **350** V
